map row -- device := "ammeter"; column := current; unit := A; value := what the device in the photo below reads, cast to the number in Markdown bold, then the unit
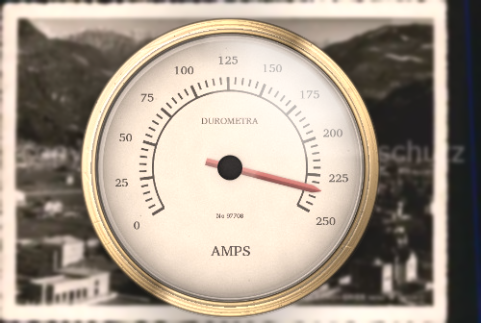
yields **235** A
